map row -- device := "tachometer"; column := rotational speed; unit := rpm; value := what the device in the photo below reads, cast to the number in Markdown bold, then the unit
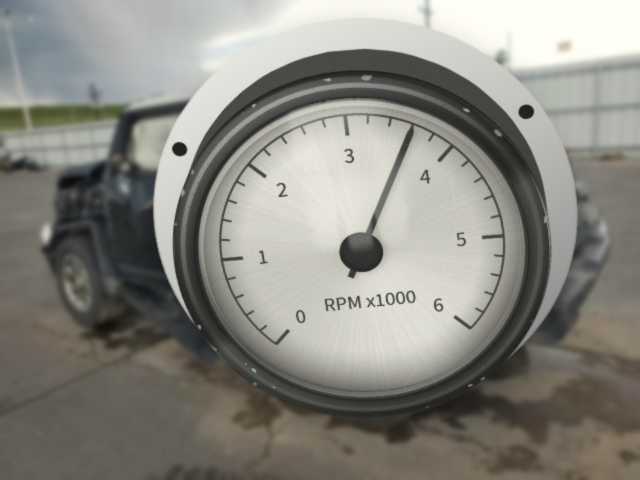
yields **3600** rpm
